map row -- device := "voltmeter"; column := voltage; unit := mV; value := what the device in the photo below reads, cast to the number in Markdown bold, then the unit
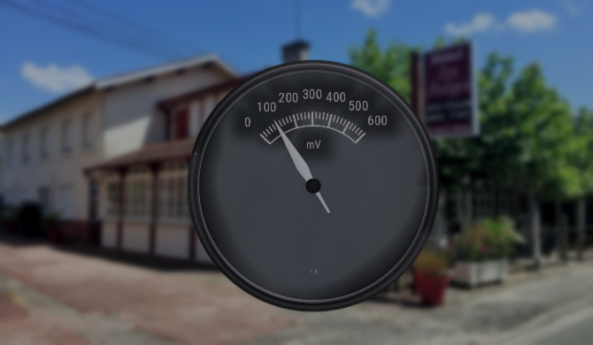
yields **100** mV
